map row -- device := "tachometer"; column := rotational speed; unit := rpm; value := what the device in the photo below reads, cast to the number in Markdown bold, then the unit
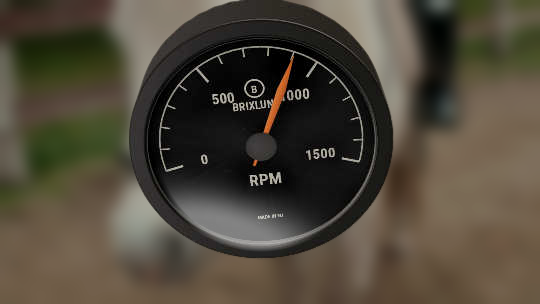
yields **900** rpm
